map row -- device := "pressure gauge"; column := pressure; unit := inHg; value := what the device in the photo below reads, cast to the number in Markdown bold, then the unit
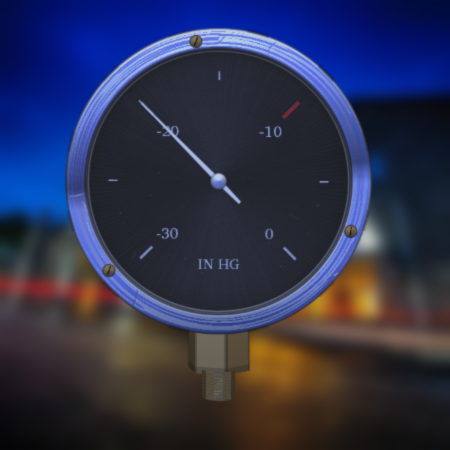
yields **-20** inHg
